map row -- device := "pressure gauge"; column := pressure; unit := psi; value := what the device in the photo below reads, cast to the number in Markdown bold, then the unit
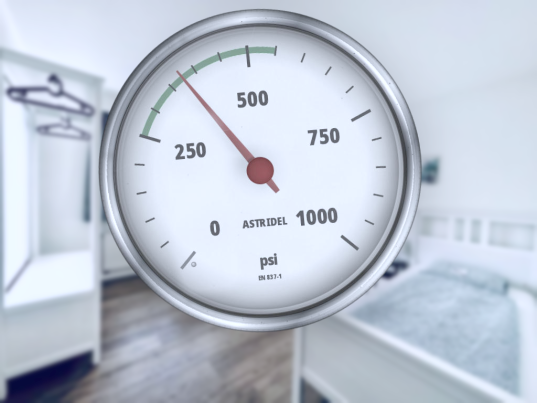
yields **375** psi
